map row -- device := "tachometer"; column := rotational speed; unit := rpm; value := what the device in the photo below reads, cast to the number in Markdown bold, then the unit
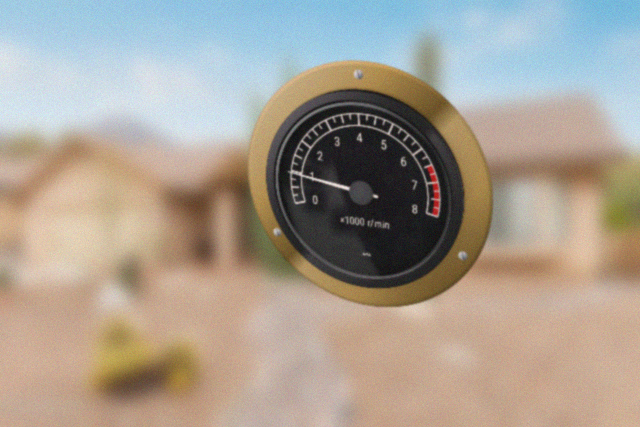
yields **1000** rpm
